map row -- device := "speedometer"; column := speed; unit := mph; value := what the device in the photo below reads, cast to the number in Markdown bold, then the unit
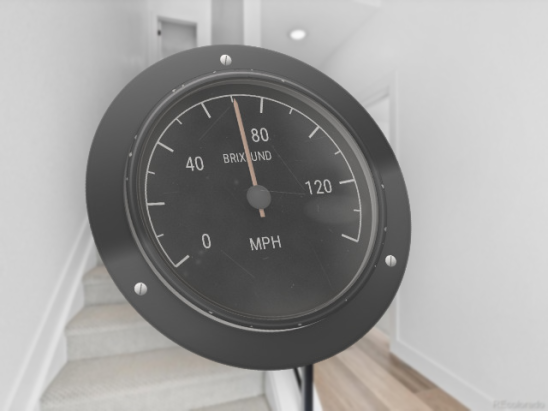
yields **70** mph
